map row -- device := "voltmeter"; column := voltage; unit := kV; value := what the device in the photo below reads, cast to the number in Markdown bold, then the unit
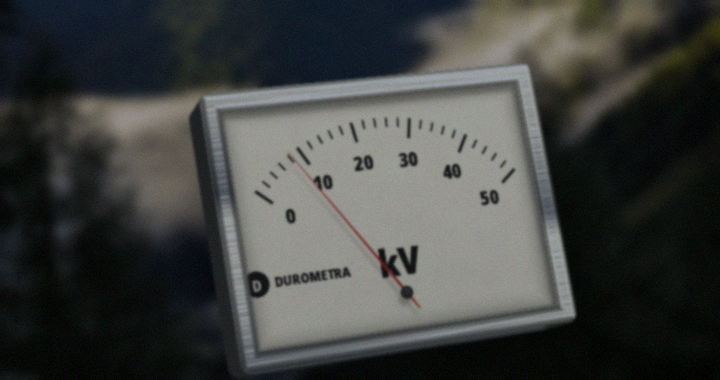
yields **8** kV
